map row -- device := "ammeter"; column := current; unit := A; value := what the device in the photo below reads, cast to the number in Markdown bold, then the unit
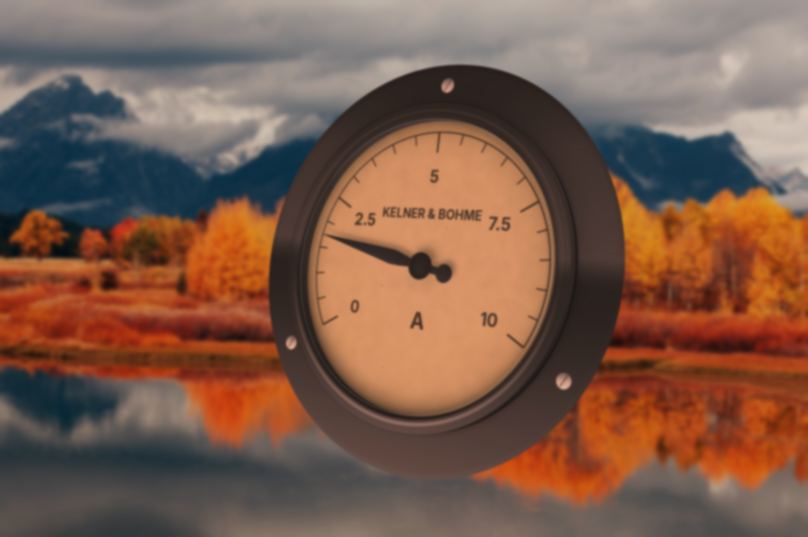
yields **1.75** A
